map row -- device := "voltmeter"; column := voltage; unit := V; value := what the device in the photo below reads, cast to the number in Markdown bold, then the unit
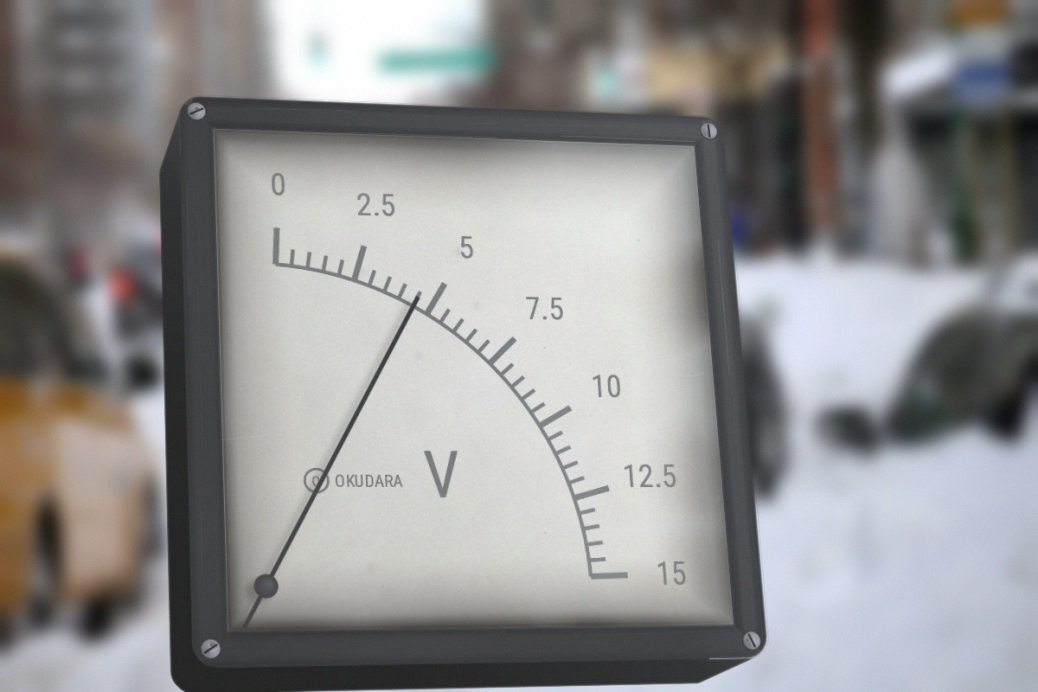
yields **4.5** V
